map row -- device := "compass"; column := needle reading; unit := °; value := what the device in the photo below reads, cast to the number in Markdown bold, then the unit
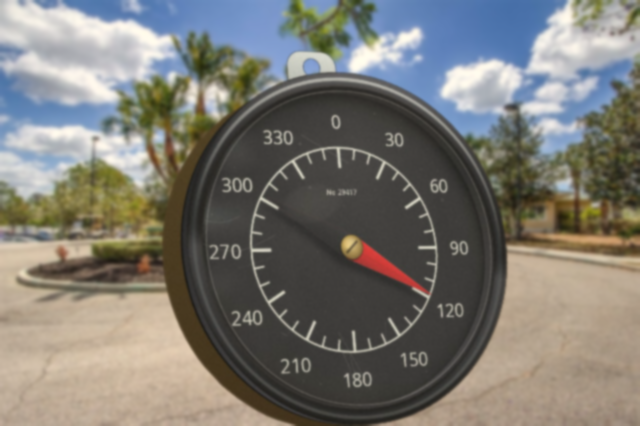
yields **120** °
